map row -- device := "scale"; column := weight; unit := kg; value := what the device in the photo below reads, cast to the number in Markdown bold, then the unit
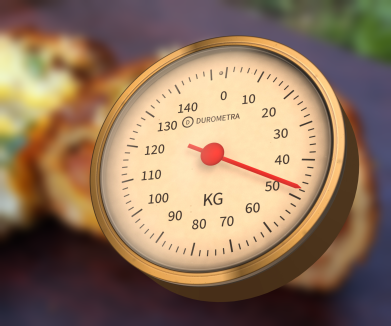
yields **48** kg
